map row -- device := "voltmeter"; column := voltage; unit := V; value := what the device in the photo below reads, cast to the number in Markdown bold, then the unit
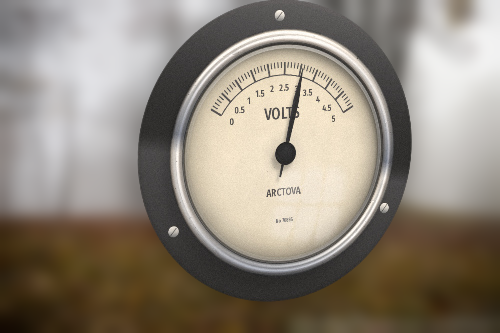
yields **3** V
